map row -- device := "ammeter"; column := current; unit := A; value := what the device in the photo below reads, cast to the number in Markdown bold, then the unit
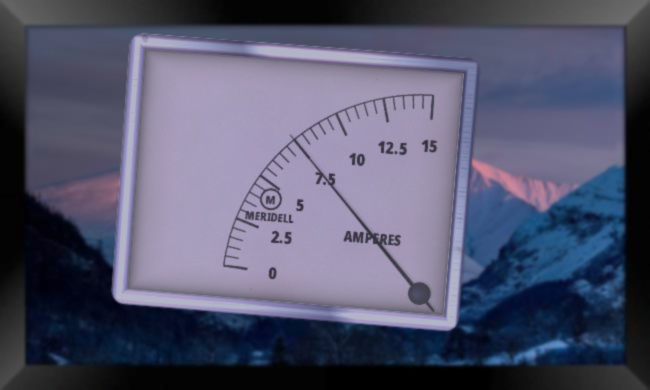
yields **7.5** A
